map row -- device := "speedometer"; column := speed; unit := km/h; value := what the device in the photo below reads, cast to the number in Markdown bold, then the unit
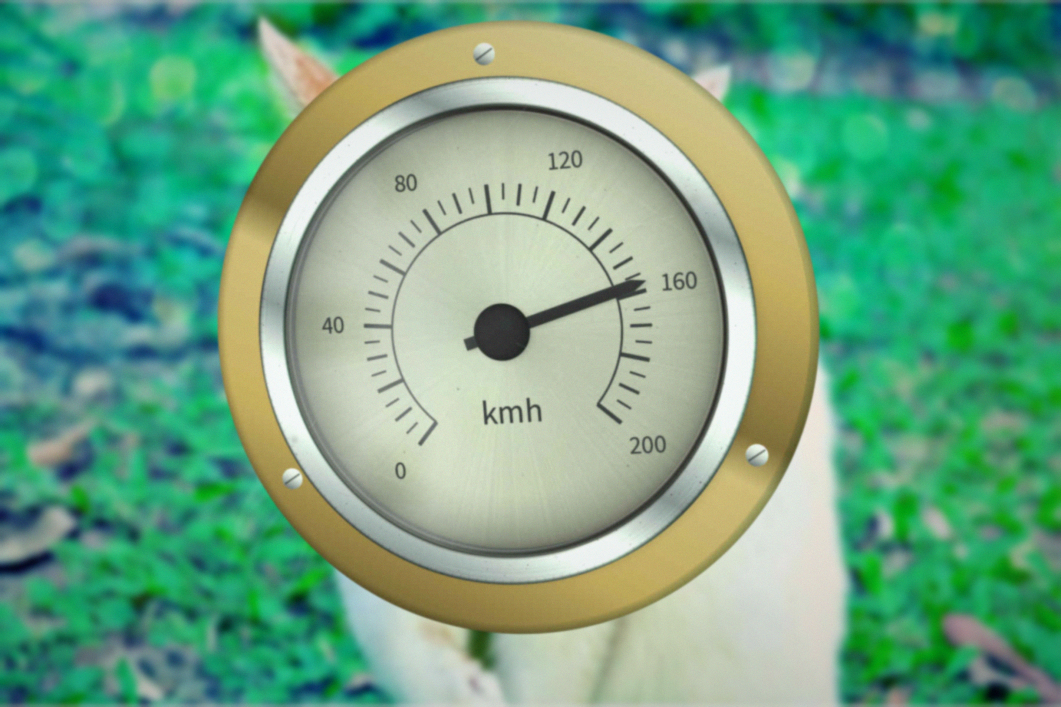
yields **157.5** km/h
